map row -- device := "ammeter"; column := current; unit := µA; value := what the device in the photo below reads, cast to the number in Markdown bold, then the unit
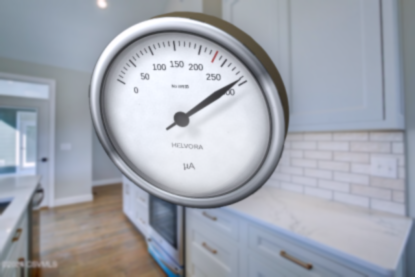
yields **290** µA
